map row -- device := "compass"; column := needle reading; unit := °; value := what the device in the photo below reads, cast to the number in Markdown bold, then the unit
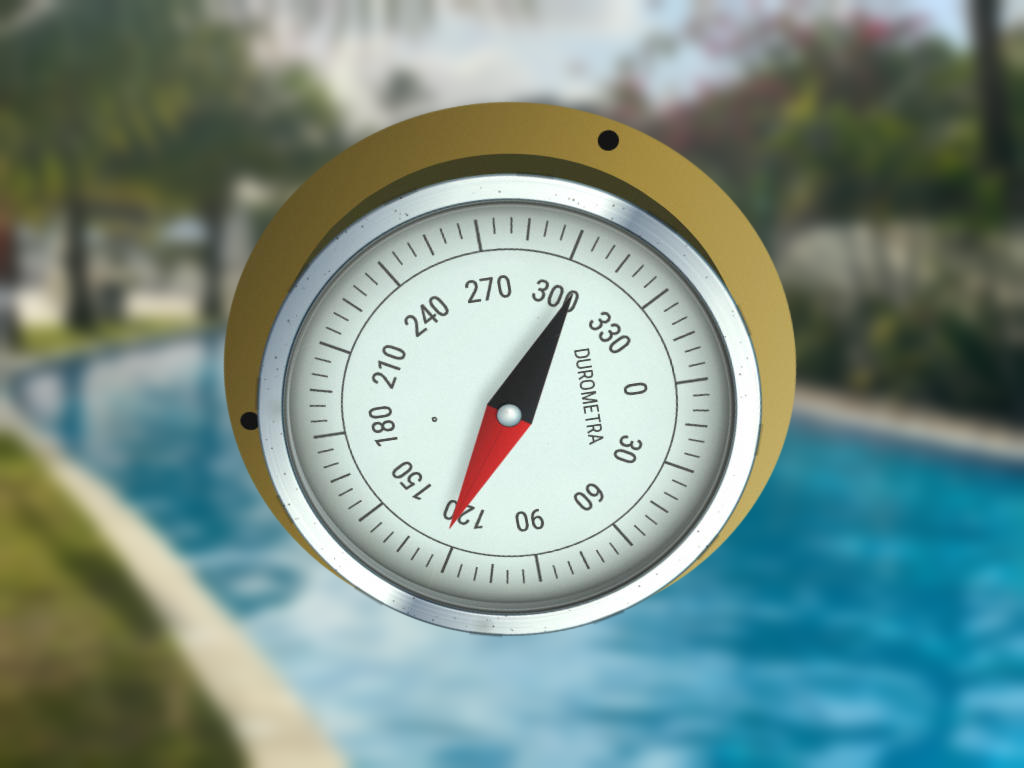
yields **125** °
